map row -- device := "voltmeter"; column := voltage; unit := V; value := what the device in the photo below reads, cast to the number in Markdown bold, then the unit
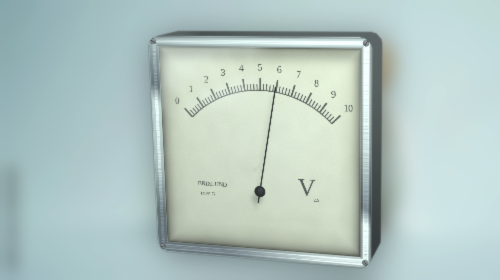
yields **6** V
